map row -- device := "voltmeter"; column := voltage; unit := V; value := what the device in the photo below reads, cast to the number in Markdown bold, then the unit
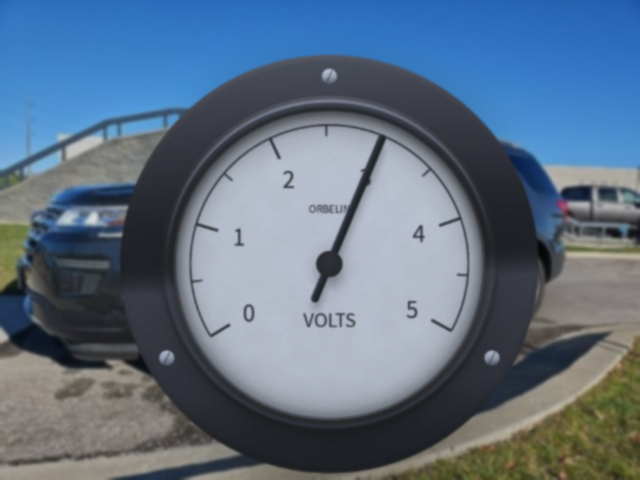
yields **3** V
